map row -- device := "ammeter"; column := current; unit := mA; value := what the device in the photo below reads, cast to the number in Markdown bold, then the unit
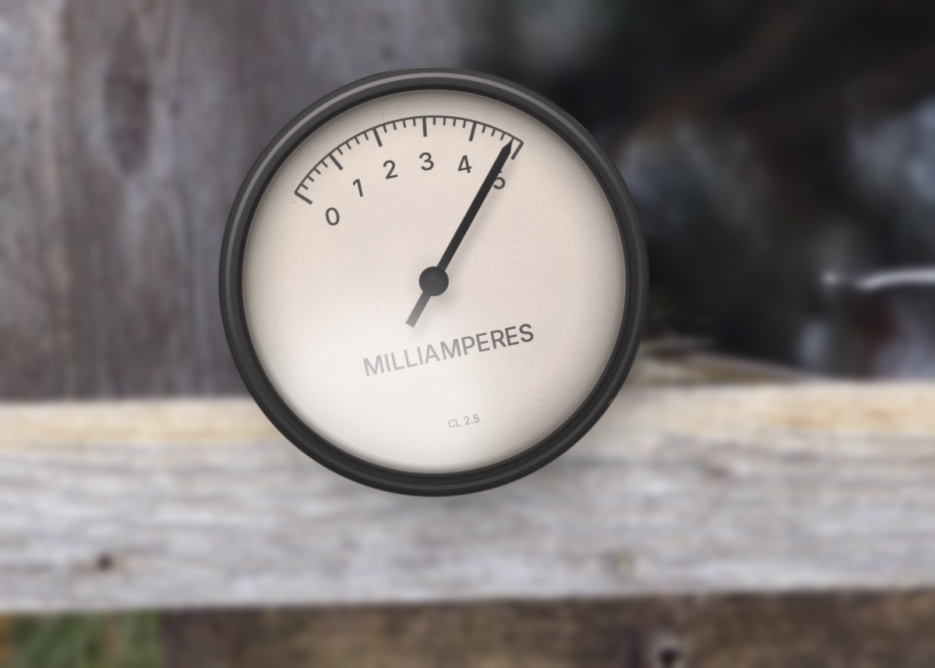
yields **4.8** mA
